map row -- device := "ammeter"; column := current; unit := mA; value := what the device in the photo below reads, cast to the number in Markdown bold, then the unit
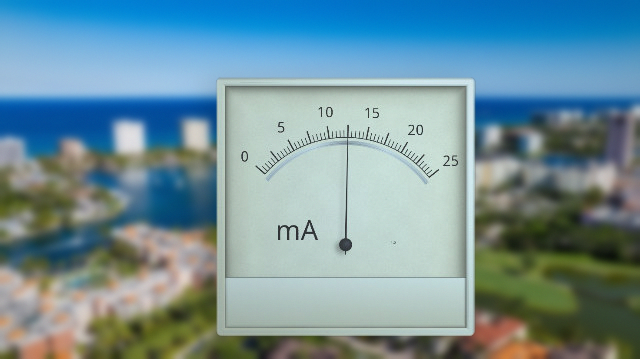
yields **12.5** mA
